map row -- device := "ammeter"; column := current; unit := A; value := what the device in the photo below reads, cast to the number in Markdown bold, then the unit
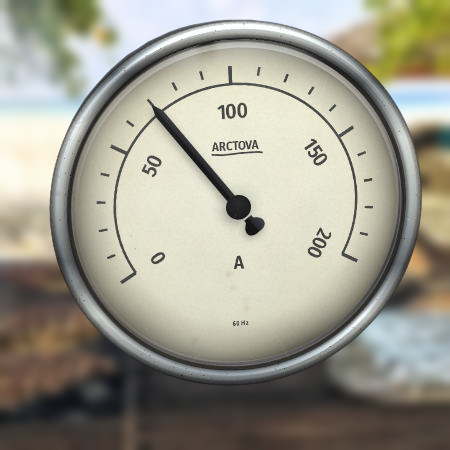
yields **70** A
